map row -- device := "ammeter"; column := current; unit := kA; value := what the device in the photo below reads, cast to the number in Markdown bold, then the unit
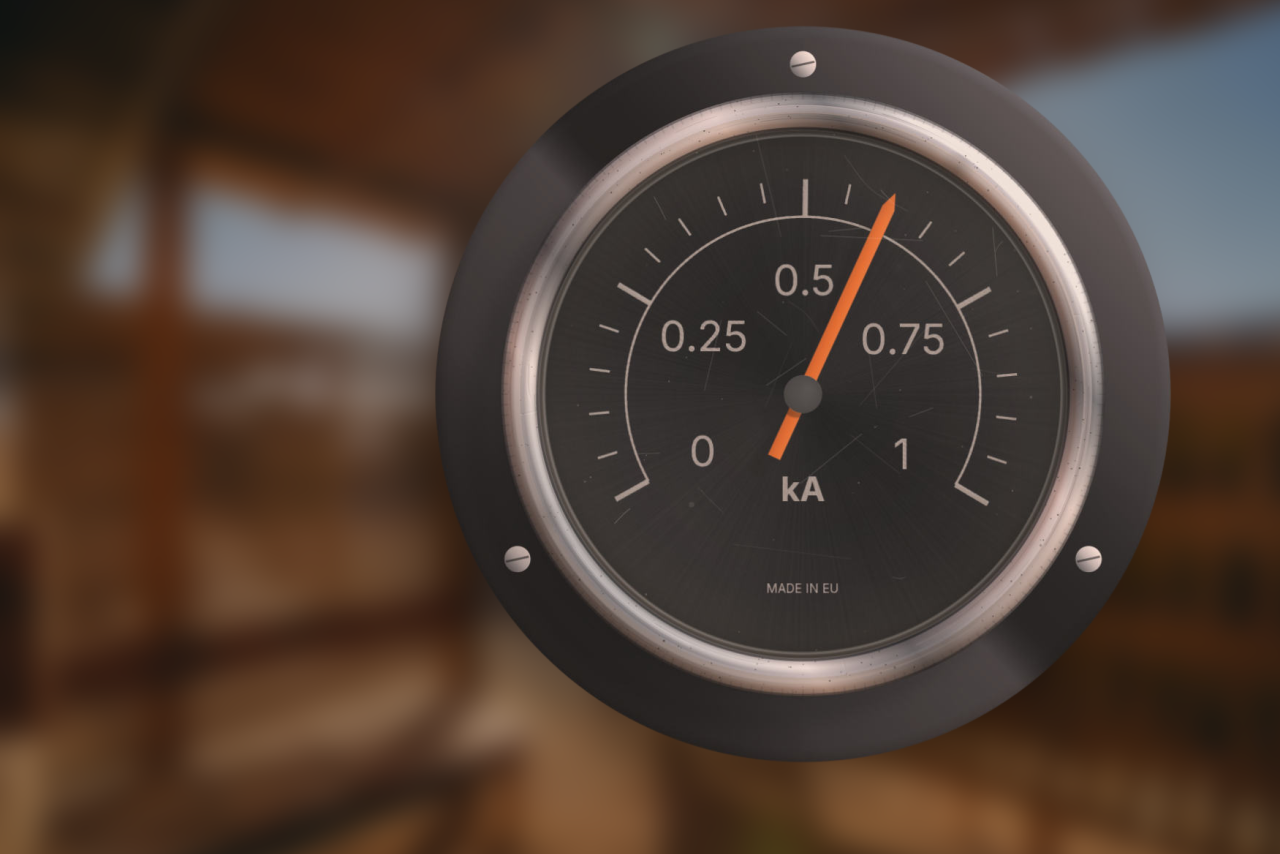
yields **0.6** kA
